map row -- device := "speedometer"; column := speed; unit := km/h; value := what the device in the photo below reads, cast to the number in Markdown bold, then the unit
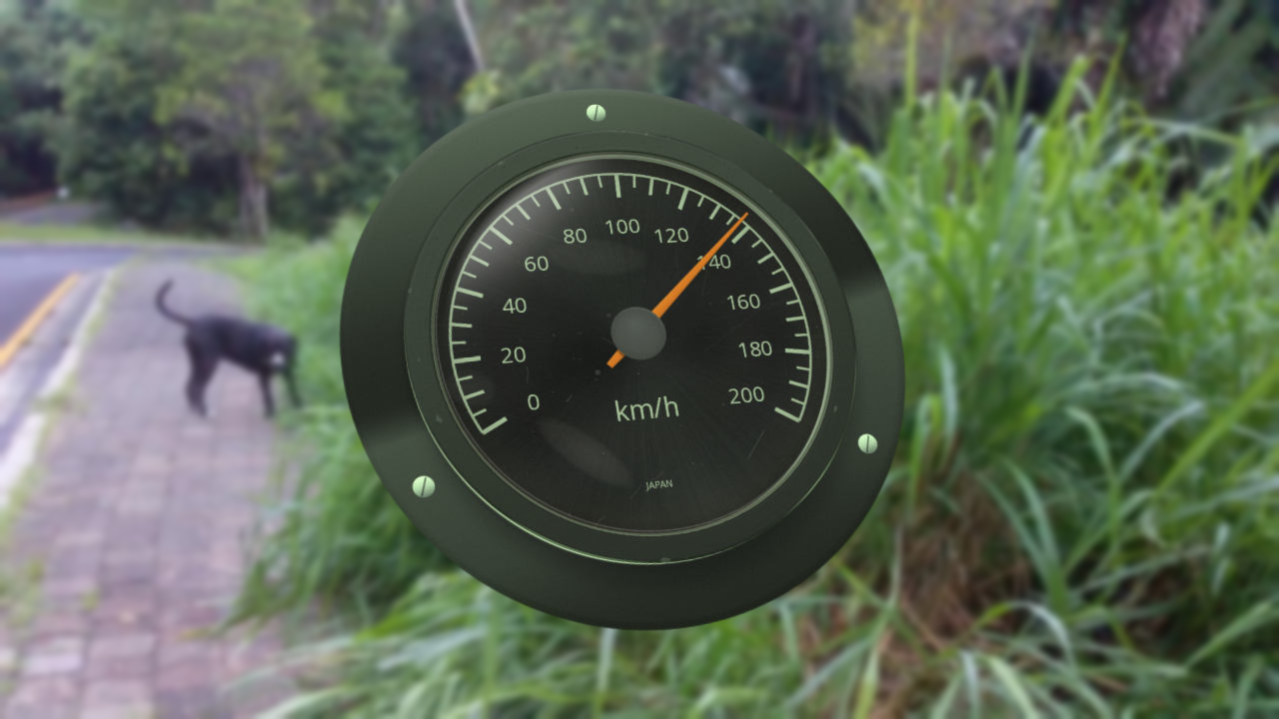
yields **137.5** km/h
